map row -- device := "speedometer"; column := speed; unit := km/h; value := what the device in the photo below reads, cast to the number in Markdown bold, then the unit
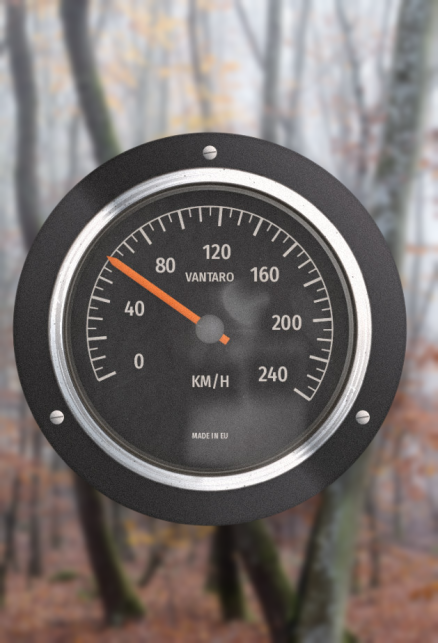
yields **60** km/h
